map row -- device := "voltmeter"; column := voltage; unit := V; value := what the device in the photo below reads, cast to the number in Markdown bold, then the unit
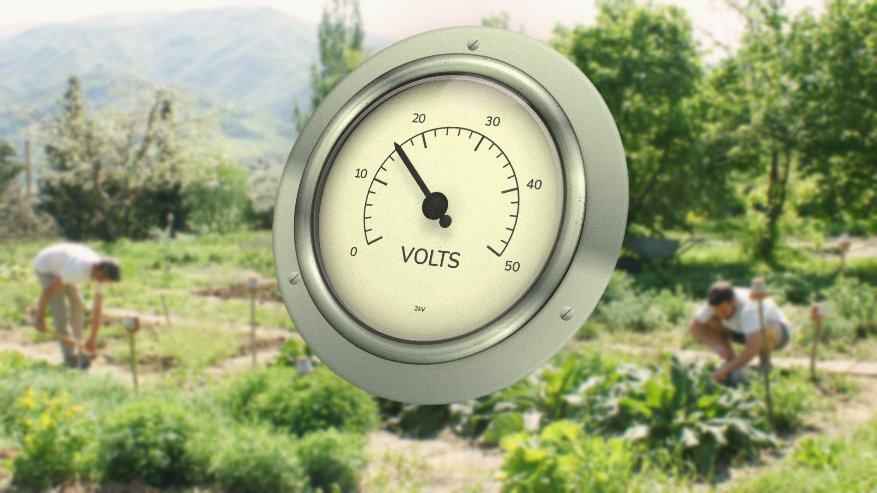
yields **16** V
